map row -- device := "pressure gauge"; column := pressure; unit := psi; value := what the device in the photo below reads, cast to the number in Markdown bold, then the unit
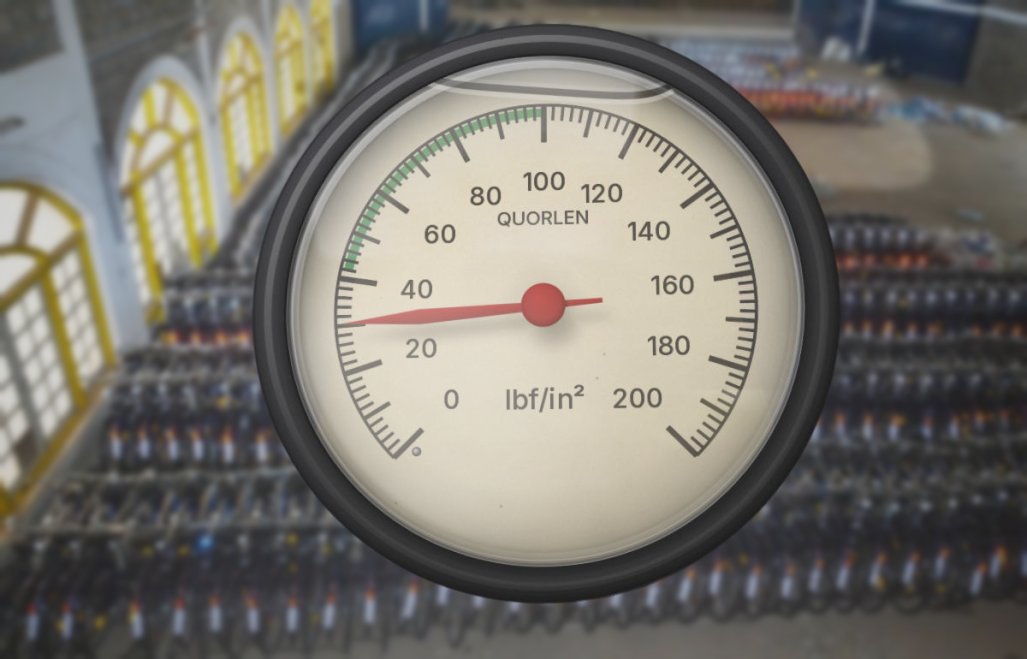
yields **30** psi
